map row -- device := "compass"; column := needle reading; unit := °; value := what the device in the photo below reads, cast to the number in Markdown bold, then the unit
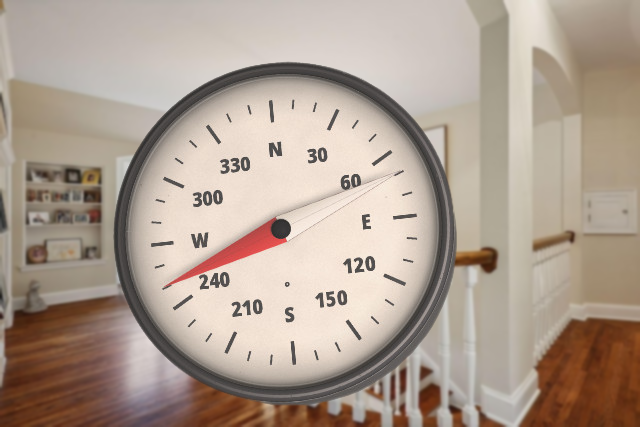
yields **250** °
